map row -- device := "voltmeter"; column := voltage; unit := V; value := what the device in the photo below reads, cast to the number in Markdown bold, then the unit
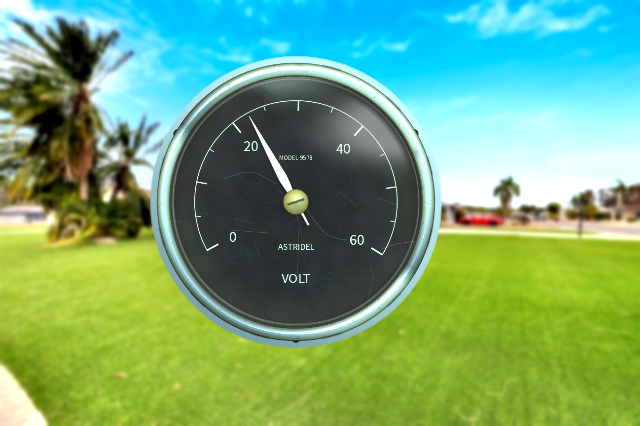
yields **22.5** V
